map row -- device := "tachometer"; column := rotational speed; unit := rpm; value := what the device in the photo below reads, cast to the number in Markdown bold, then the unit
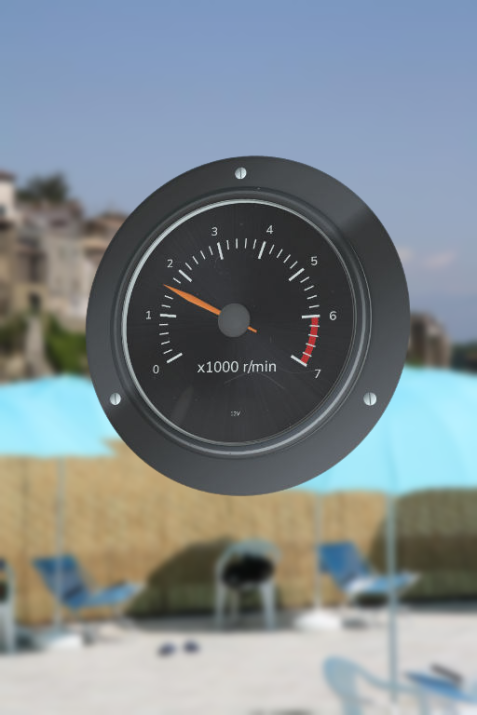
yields **1600** rpm
